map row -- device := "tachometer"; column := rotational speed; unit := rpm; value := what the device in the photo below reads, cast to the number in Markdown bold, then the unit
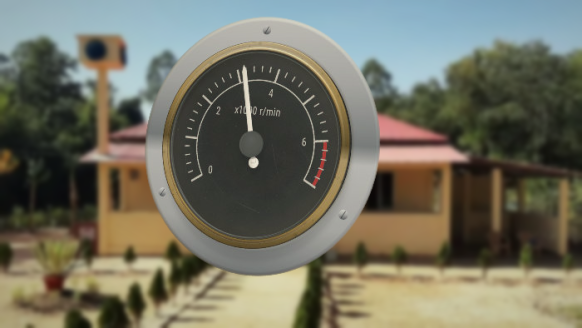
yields **3200** rpm
